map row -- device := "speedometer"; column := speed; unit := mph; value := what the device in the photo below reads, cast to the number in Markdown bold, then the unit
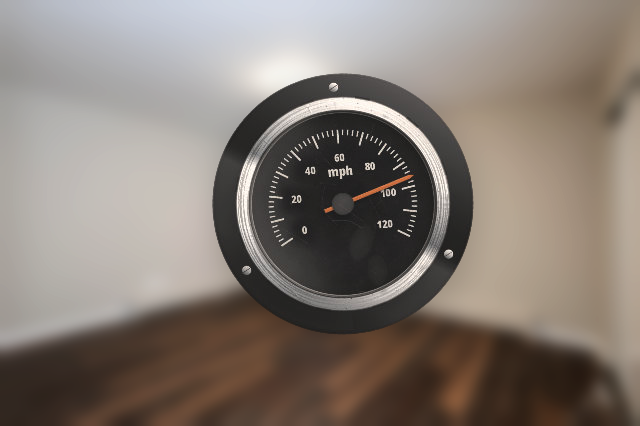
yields **96** mph
